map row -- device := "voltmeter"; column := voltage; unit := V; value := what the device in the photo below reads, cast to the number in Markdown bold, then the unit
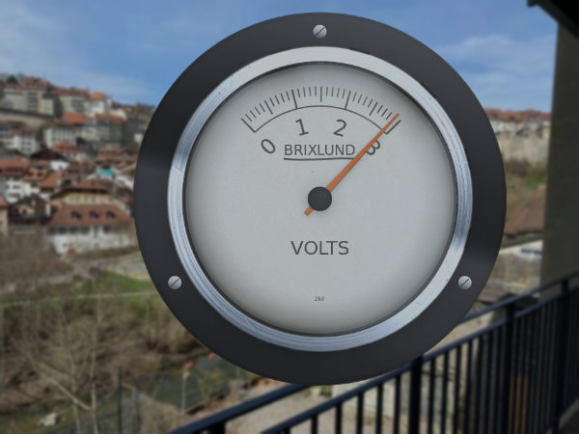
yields **2.9** V
